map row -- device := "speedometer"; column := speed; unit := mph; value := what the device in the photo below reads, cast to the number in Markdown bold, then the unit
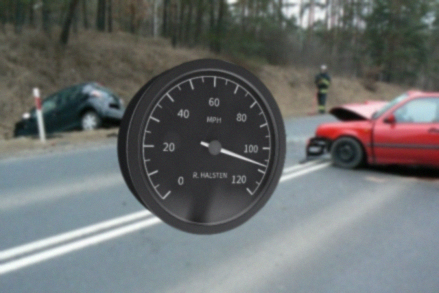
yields **107.5** mph
